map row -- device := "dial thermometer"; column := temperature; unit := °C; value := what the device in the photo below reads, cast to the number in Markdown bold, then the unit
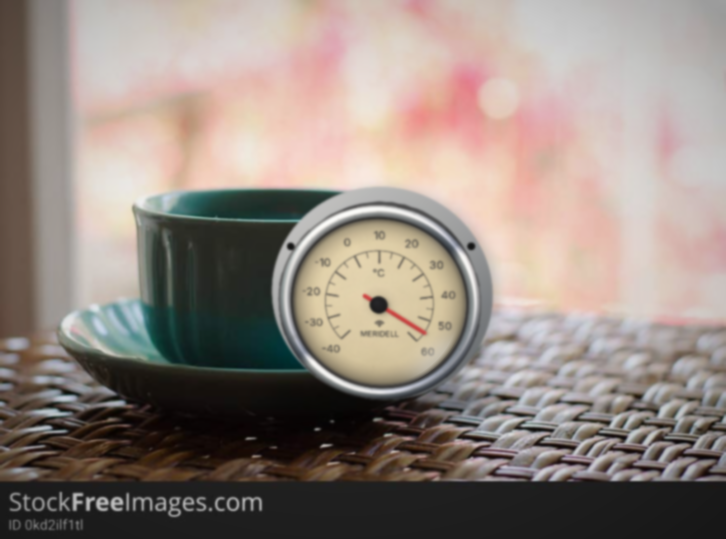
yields **55** °C
